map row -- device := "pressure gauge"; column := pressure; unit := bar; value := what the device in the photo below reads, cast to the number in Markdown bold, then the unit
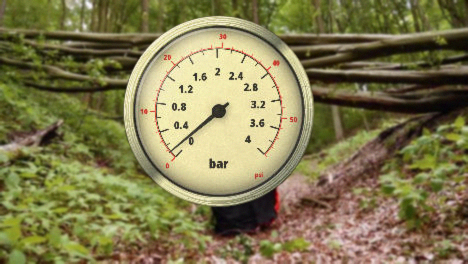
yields **0.1** bar
